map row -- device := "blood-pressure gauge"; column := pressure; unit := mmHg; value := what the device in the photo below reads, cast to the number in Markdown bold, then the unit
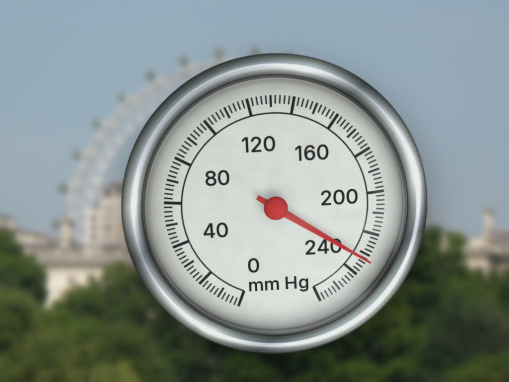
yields **232** mmHg
